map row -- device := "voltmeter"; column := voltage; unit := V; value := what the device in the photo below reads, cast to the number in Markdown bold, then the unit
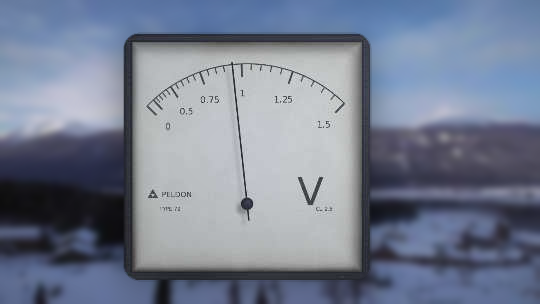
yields **0.95** V
